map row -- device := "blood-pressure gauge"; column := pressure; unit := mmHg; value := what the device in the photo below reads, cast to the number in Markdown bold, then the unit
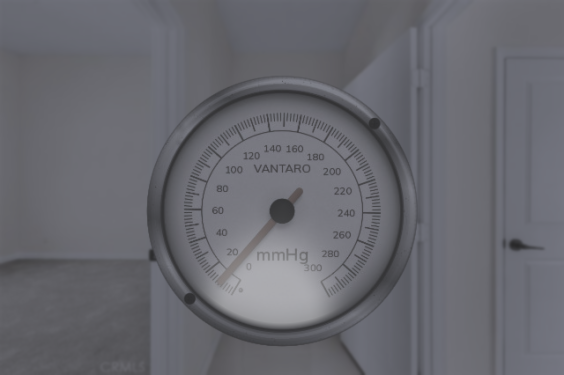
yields **10** mmHg
